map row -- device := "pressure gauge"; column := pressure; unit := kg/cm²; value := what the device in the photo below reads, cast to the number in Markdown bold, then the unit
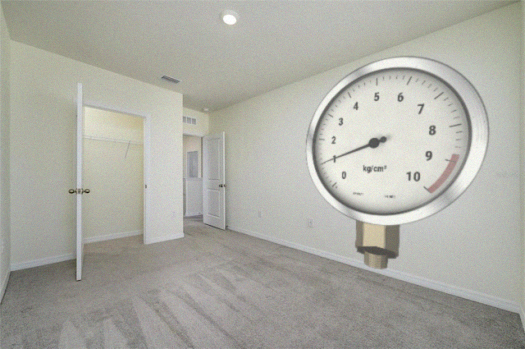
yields **1** kg/cm²
